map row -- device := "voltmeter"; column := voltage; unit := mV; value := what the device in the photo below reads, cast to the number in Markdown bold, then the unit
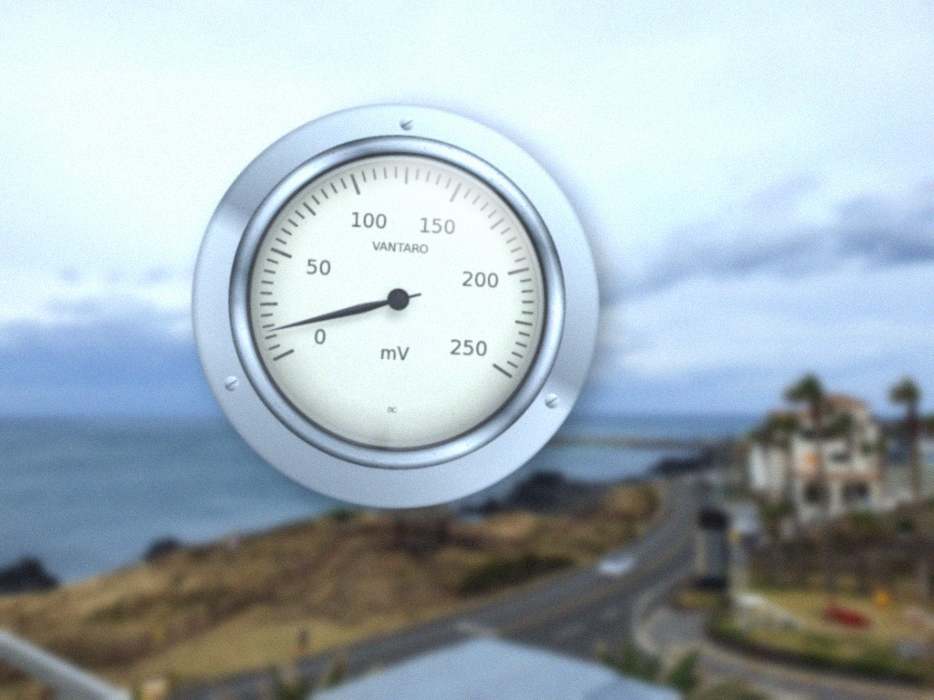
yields **12.5** mV
